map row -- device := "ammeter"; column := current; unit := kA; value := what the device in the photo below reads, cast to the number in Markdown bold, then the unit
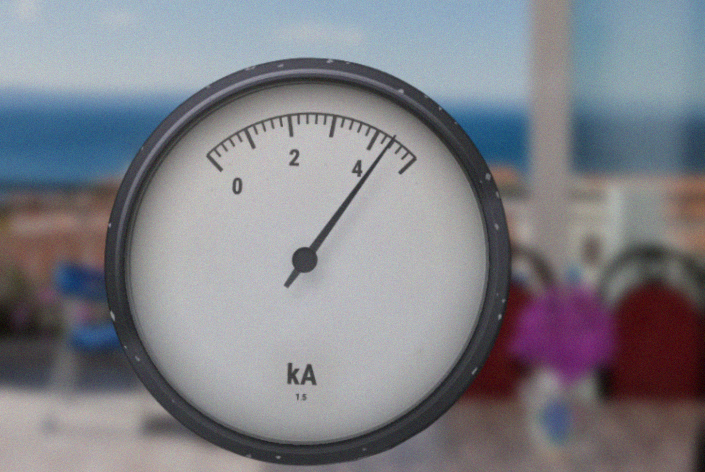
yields **4.4** kA
